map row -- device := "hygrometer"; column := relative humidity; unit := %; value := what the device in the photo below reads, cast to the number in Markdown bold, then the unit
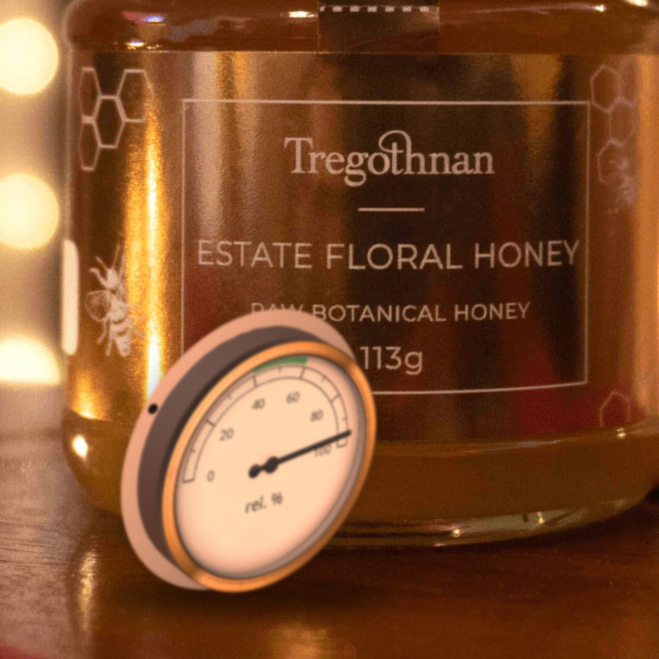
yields **95** %
